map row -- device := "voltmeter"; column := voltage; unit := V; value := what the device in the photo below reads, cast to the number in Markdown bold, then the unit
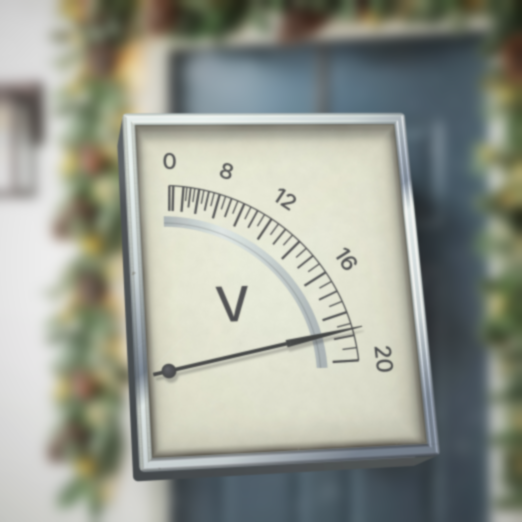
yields **18.75** V
